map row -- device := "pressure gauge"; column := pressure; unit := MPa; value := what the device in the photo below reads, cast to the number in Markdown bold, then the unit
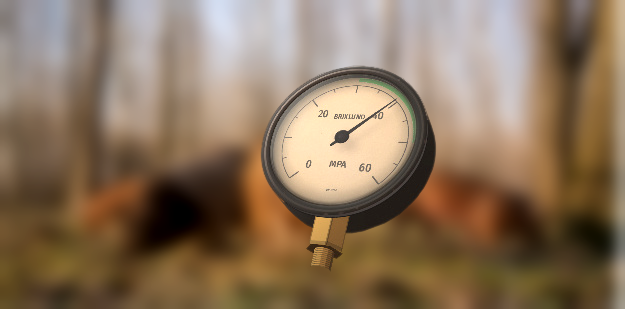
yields **40** MPa
